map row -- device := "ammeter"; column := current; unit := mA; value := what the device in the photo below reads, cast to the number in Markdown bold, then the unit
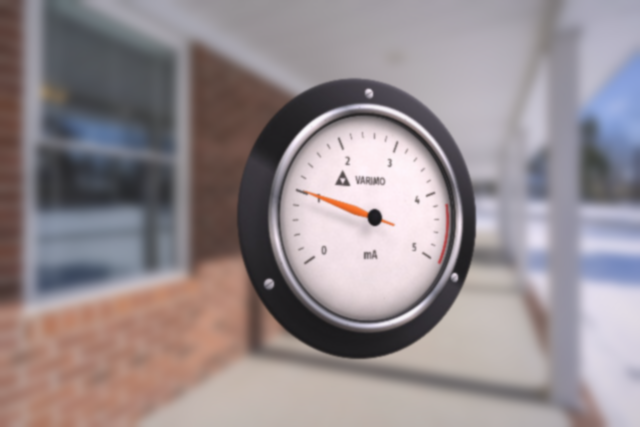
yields **1** mA
